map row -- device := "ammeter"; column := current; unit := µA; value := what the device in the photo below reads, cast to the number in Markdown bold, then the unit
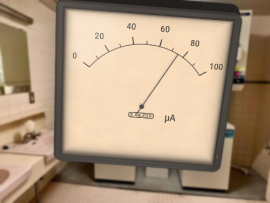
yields **75** µA
